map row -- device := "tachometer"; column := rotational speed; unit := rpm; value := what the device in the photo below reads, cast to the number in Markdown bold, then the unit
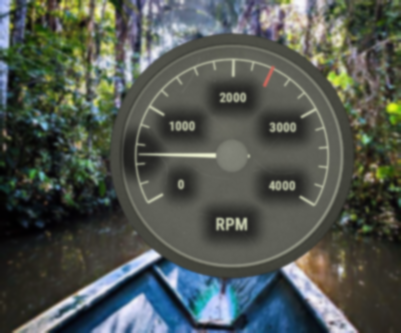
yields **500** rpm
